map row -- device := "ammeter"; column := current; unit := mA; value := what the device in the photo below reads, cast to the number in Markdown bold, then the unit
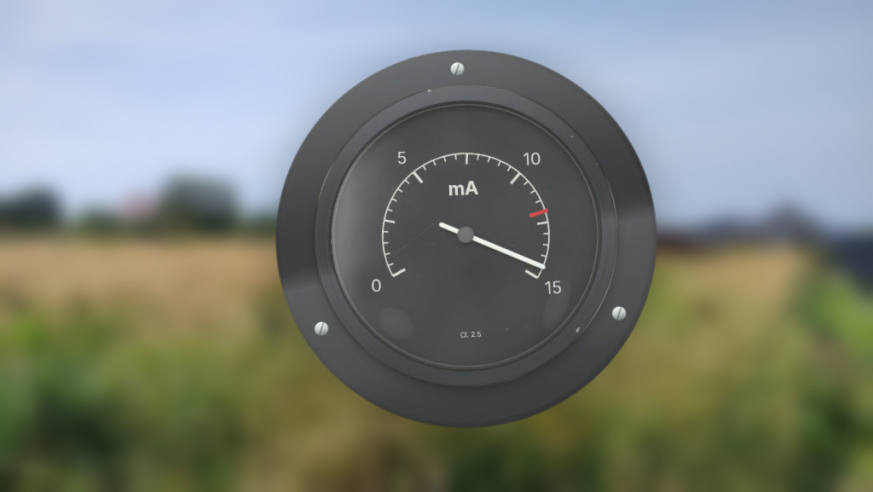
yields **14.5** mA
